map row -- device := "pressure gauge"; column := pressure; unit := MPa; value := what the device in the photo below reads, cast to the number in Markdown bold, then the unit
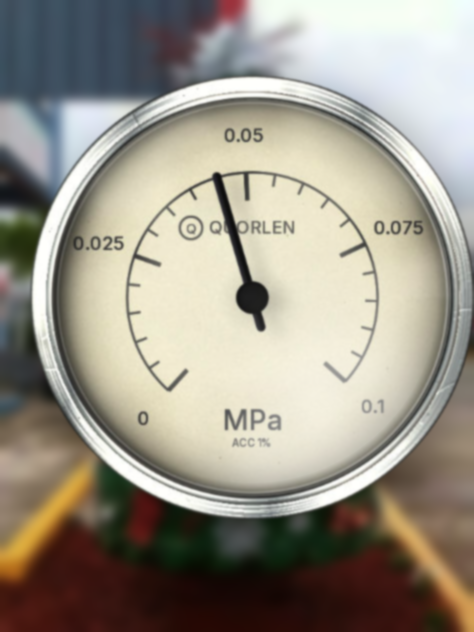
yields **0.045** MPa
